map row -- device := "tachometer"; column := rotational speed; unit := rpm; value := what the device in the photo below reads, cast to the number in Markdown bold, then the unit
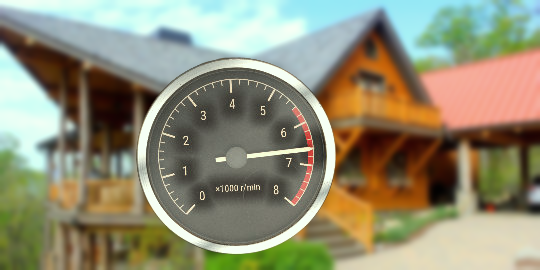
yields **6600** rpm
